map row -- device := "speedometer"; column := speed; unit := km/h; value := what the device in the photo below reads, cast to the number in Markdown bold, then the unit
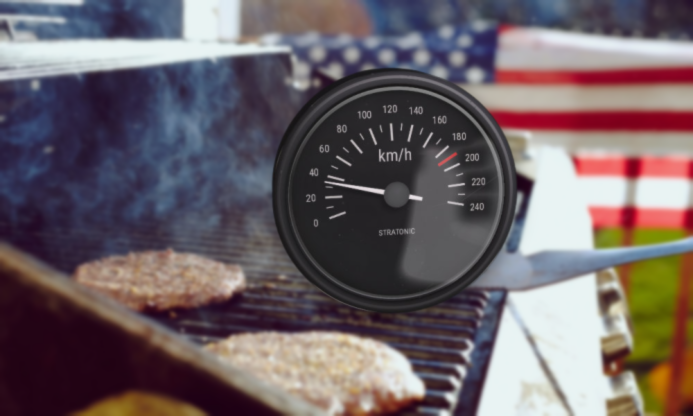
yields **35** km/h
